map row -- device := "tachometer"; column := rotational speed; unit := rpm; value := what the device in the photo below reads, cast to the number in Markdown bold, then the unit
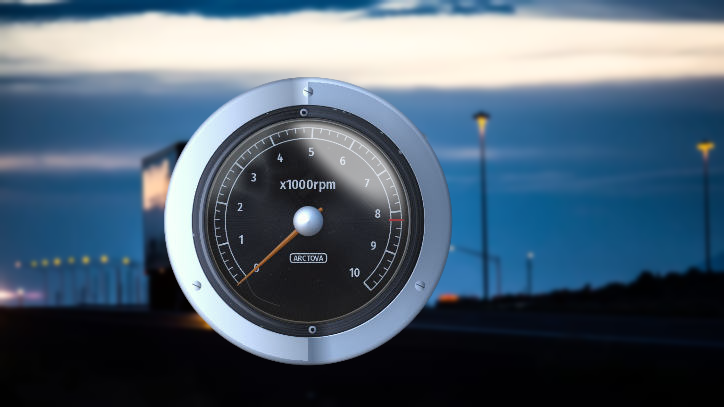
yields **0** rpm
